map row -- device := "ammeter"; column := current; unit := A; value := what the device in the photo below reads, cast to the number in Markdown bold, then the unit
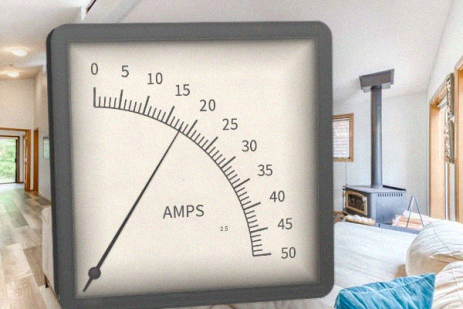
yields **18** A
